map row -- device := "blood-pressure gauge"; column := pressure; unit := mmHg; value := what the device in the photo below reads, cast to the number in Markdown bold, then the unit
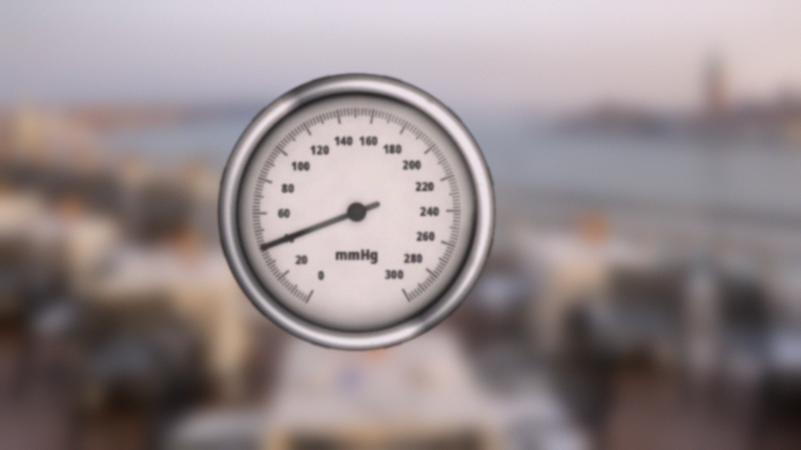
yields **40** mmHg
